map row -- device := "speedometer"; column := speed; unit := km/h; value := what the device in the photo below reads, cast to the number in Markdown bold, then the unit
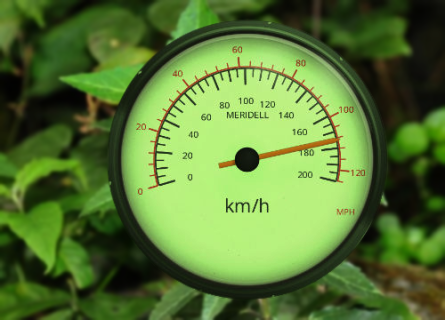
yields **175** km/h
